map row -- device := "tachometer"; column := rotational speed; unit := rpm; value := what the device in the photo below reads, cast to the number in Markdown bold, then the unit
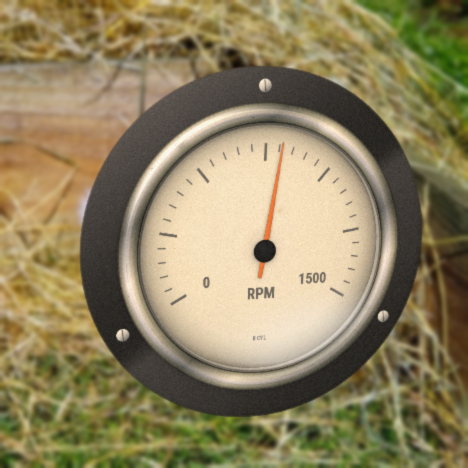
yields **800** rpm
